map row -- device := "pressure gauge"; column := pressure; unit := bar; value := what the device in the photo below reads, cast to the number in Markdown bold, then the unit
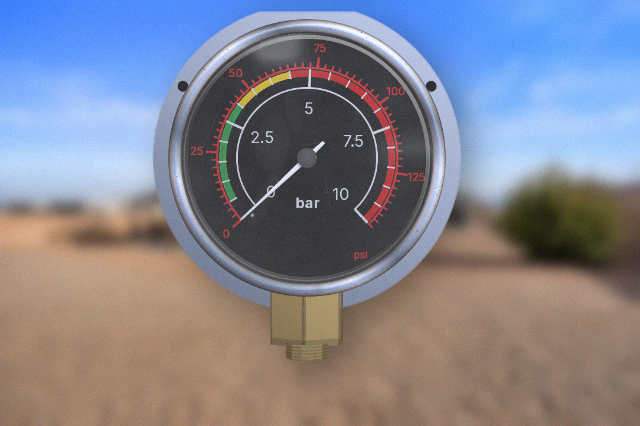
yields **0** bar
